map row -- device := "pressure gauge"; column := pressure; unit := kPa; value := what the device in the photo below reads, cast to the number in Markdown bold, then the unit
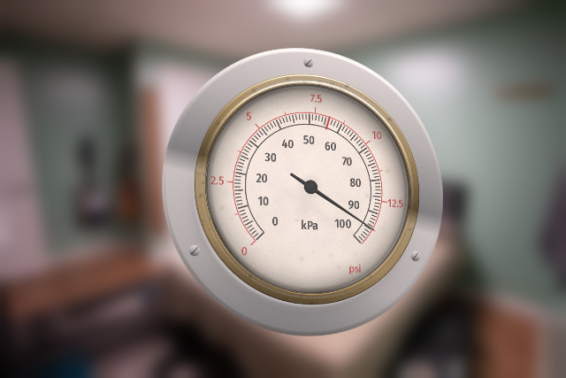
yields **95** kPa
